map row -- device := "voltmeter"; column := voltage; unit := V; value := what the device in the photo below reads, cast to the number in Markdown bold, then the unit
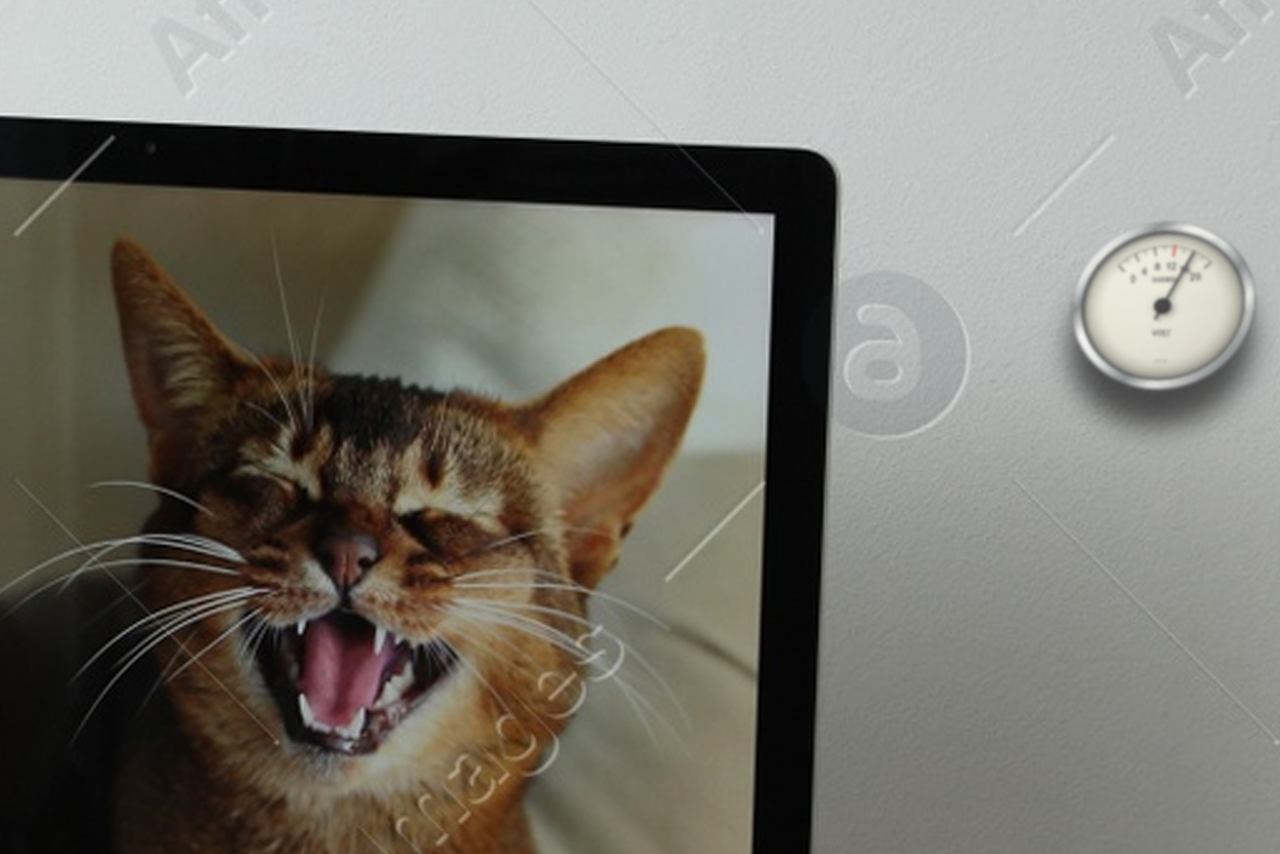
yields **16** V
